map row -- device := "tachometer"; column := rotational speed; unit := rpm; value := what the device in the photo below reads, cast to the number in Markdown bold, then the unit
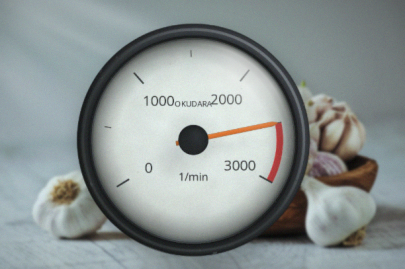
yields **2500** rpm
